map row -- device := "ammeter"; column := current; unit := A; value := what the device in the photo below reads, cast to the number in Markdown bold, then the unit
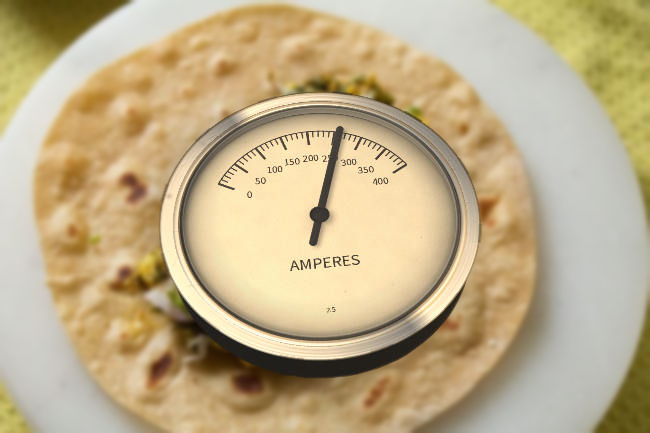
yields **260** A
